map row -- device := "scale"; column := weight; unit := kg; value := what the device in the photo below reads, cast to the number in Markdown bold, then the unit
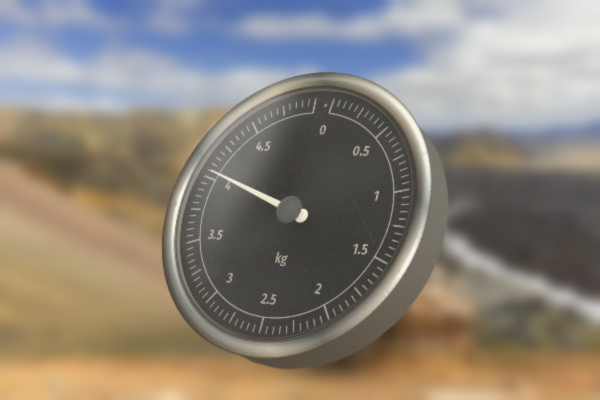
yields **4.05** kg
